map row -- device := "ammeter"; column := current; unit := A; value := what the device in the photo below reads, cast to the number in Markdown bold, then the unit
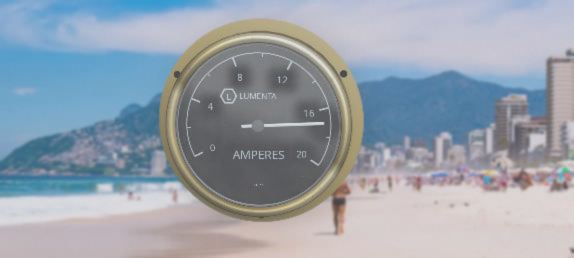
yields **17** A
